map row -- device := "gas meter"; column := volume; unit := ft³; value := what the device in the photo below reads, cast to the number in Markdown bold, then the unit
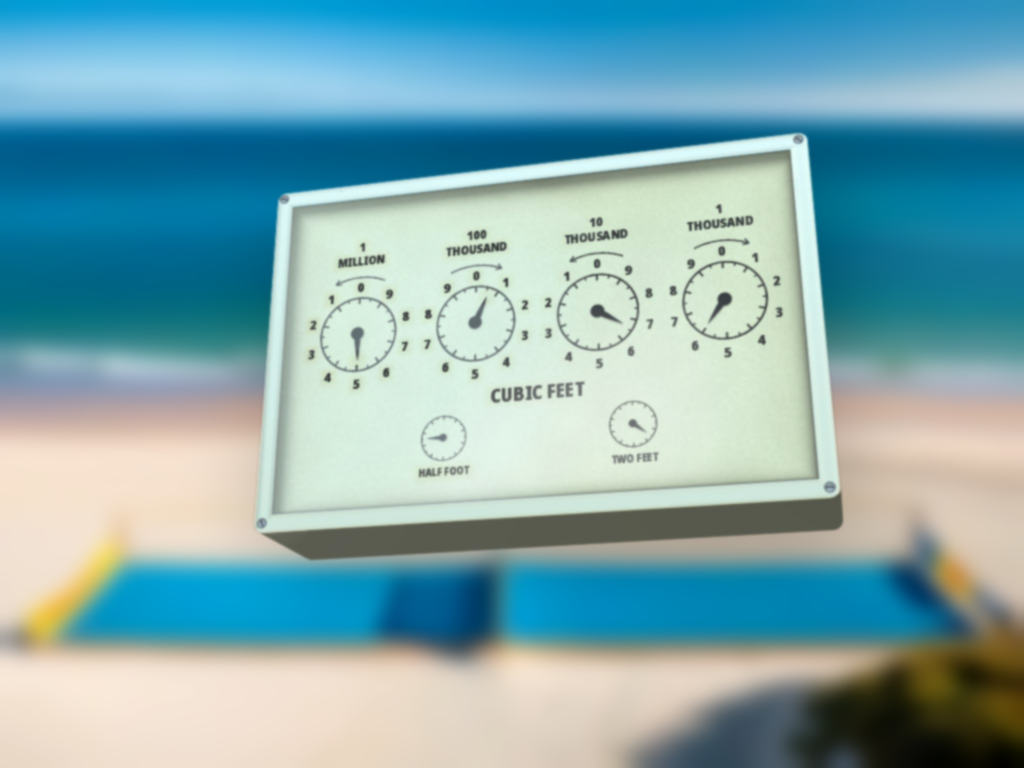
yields **506600** ft³
